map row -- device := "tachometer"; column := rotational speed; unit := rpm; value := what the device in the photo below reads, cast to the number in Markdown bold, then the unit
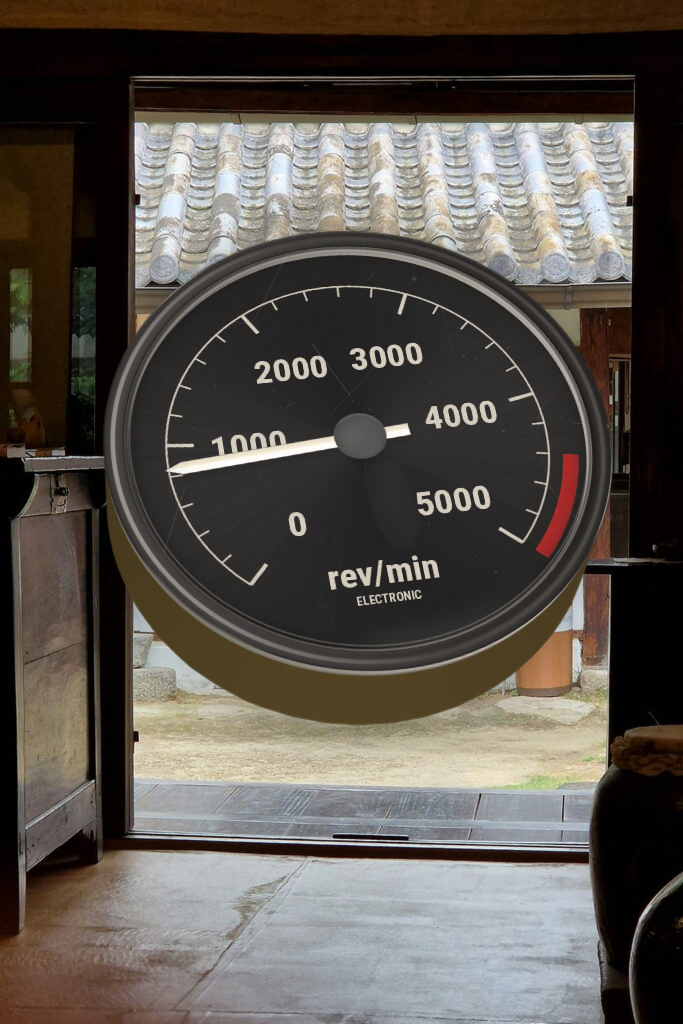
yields **800** rpm
